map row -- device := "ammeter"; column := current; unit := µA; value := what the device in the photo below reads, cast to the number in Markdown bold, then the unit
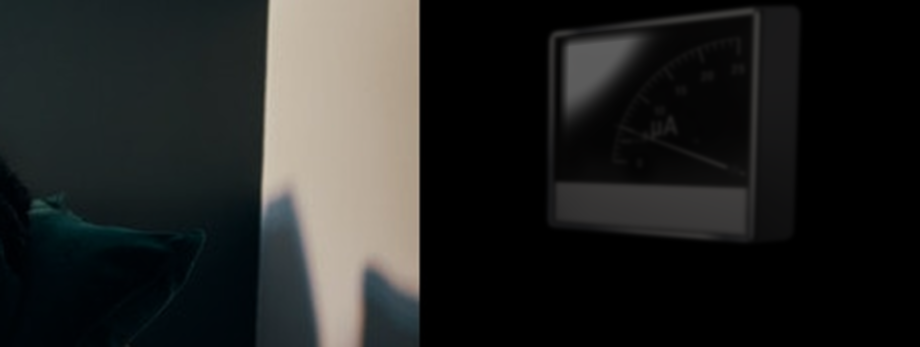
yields **5** µA
